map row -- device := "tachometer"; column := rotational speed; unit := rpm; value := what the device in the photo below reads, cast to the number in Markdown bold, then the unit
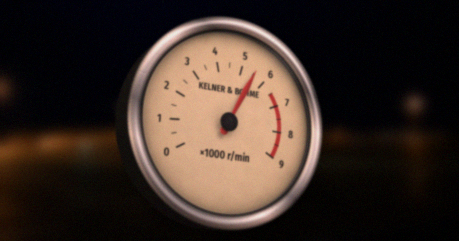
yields **5500** rpm
